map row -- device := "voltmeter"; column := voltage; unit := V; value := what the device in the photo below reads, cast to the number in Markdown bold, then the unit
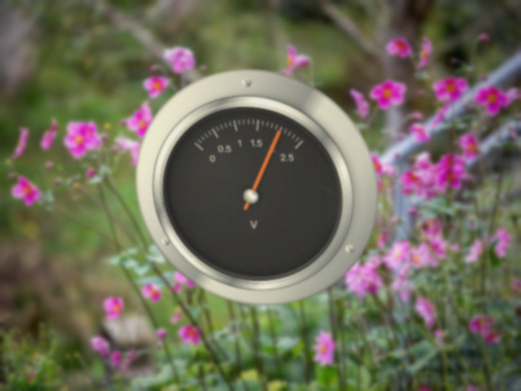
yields **2** V
